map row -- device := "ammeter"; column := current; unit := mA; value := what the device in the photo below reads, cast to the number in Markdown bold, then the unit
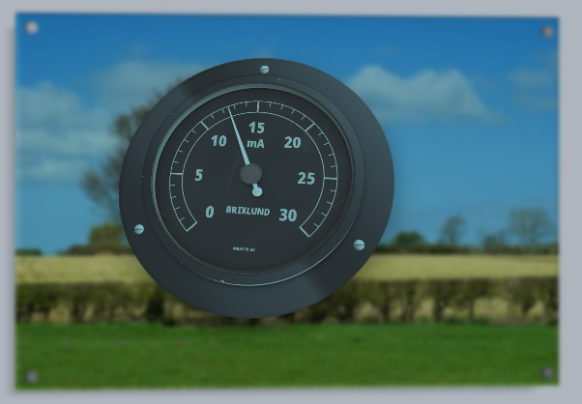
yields **12.5** mA
